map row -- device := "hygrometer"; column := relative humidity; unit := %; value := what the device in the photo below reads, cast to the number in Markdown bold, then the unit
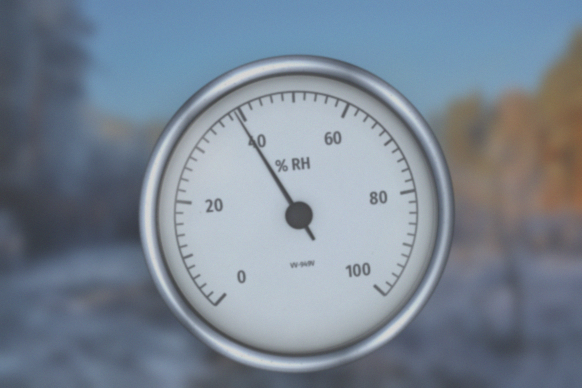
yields **39** %
